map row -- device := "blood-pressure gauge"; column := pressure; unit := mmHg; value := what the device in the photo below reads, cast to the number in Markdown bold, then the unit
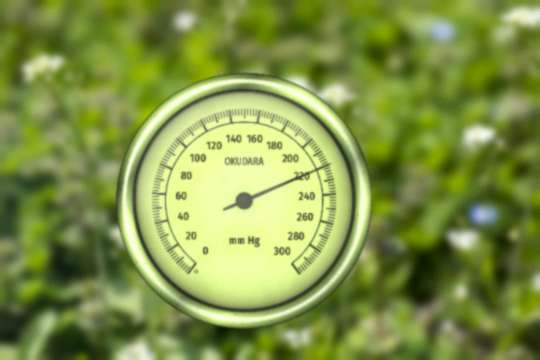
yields **220** mmHg
